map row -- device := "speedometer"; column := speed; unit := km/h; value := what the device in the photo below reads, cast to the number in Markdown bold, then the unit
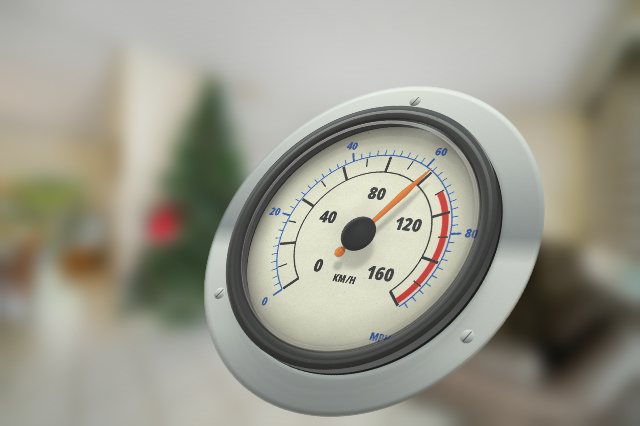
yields **100** km/h
